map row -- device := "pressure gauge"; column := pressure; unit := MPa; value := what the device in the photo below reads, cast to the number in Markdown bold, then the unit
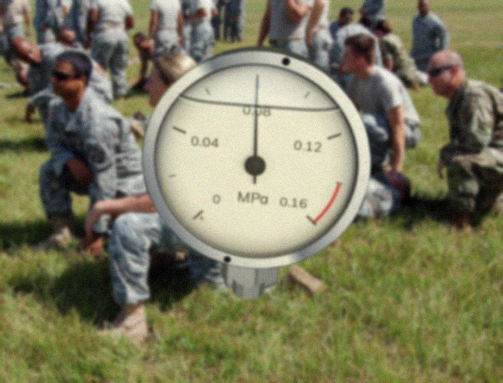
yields **0.08** MPa
